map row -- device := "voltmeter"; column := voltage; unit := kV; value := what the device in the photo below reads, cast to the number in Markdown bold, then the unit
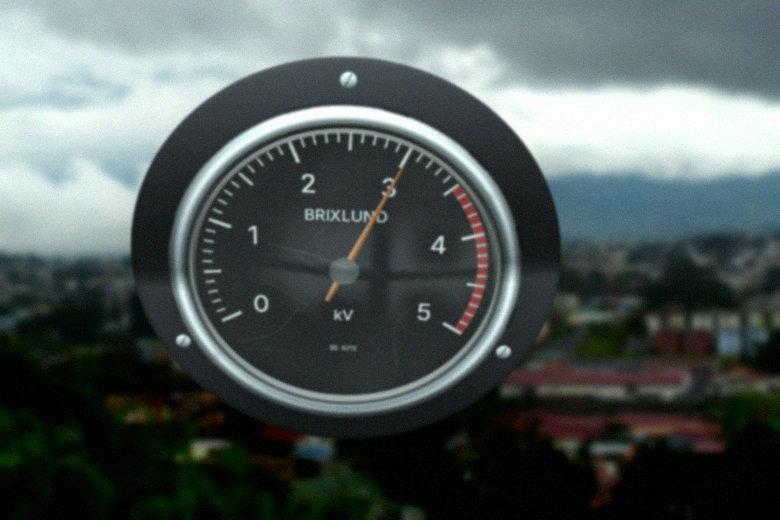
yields **3** kV
